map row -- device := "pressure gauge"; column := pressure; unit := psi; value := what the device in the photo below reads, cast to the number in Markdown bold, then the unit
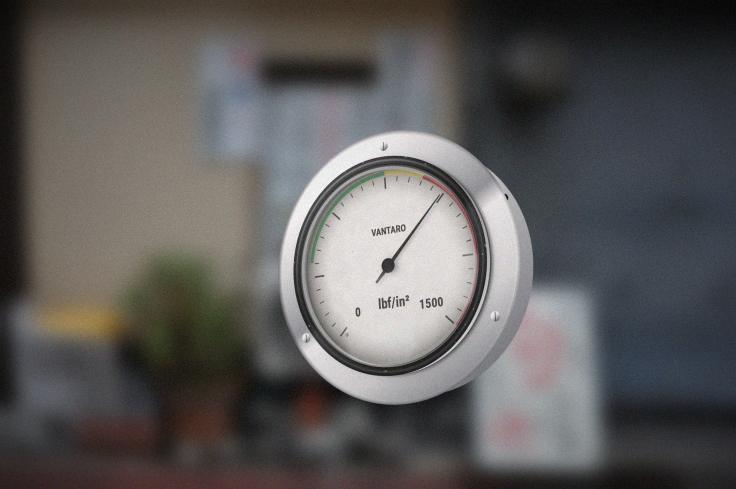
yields **1000** psi
